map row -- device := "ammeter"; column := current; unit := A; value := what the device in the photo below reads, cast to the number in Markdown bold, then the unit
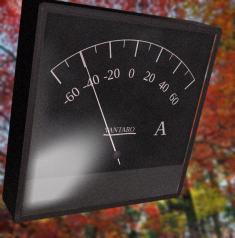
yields **-40** A
